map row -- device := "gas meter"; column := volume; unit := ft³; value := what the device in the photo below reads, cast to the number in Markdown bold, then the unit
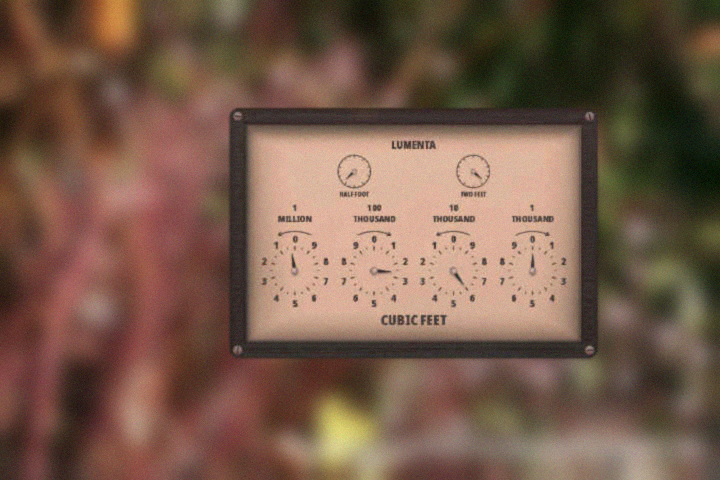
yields **26000** ft³
